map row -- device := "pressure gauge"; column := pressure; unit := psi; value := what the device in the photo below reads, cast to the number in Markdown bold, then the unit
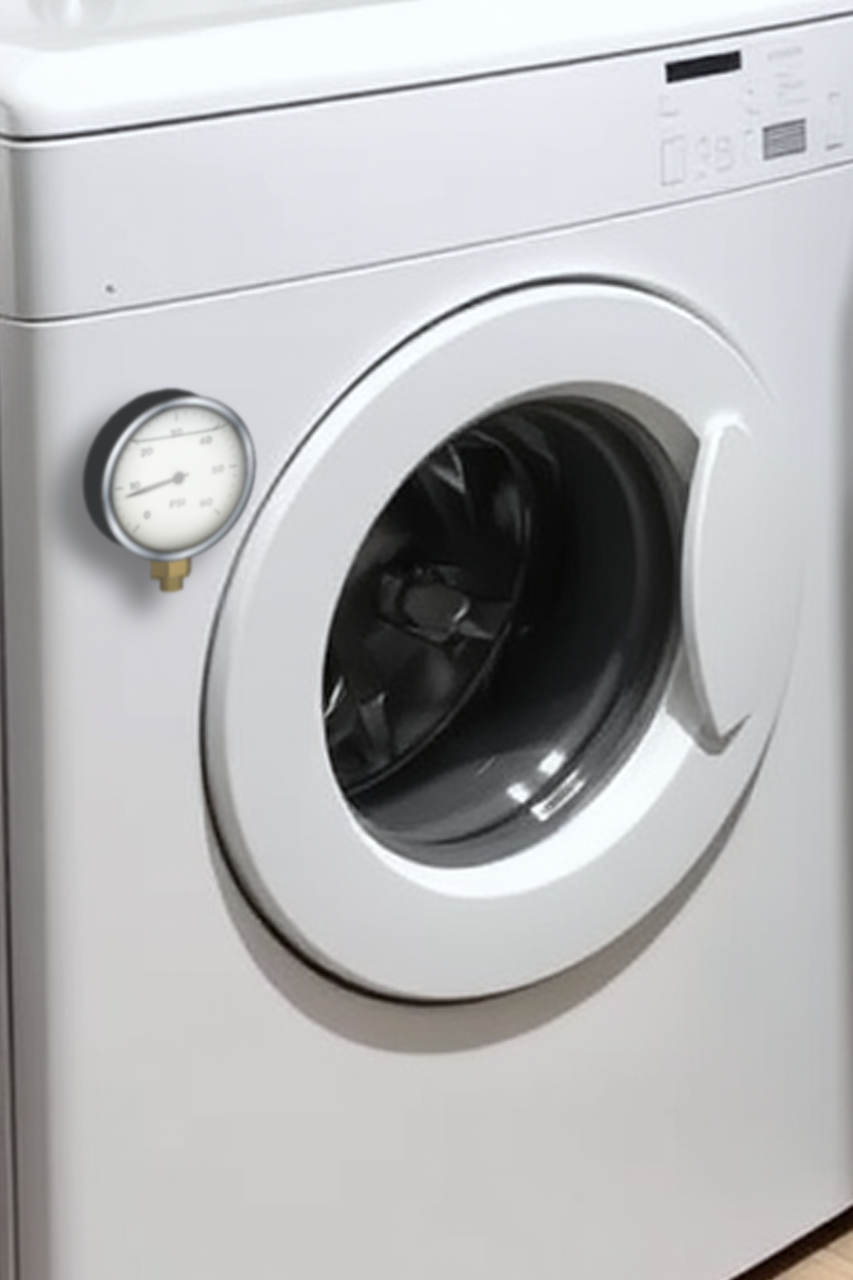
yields **8** psi
